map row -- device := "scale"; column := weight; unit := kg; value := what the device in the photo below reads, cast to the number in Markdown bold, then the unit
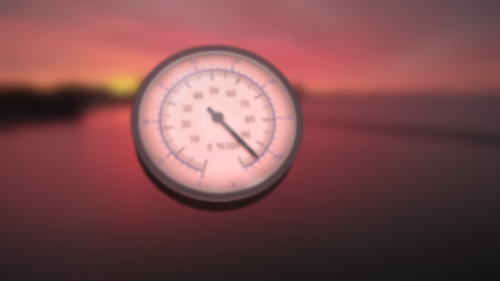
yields **95** kg
